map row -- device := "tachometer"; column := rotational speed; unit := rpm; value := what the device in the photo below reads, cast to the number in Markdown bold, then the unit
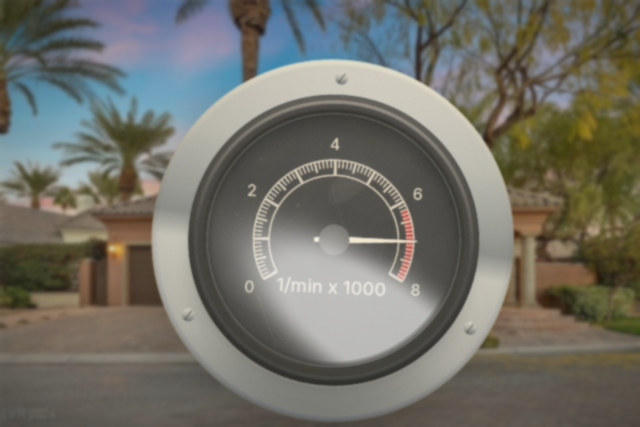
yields **7000** rpm
